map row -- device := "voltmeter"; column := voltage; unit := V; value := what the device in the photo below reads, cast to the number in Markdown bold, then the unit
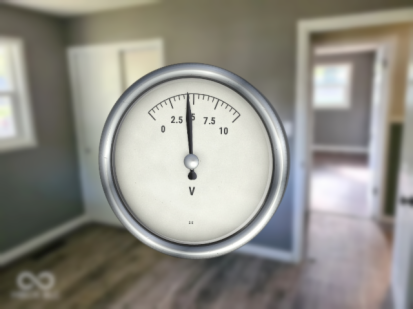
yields **4.5** V
